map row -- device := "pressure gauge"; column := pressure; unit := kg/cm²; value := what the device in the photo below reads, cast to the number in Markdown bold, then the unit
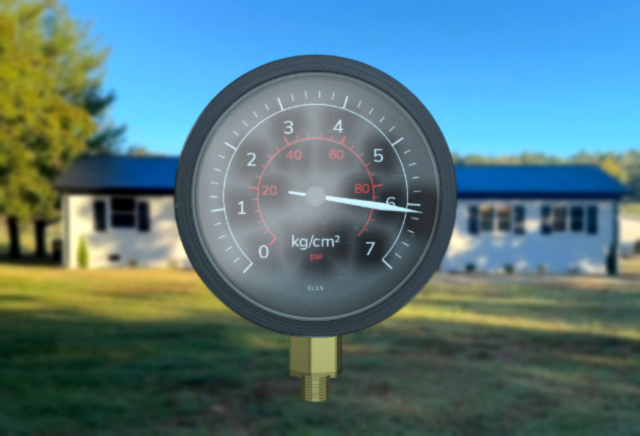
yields **6.1** kg/cm²
